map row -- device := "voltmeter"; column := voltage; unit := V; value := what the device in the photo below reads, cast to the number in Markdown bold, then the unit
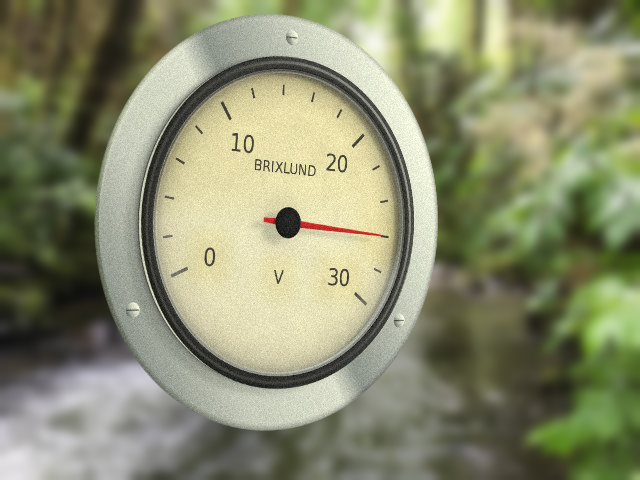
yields **26** V
